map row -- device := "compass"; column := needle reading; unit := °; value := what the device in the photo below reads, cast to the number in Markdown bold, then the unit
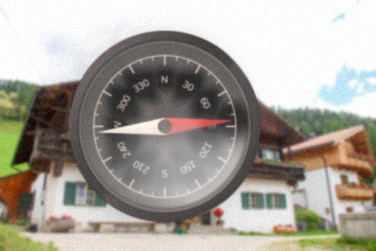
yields **85** °
